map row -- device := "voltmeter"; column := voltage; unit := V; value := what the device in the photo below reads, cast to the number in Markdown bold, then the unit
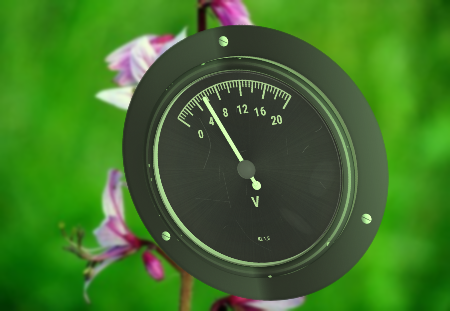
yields **6** V
